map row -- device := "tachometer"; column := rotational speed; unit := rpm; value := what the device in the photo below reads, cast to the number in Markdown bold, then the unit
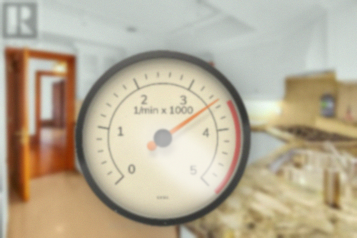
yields **3500** rpm
